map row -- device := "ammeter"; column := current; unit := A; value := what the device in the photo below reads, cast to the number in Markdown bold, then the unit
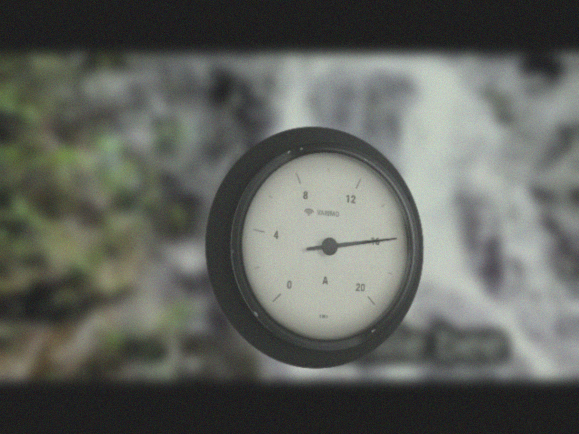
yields **16** A
